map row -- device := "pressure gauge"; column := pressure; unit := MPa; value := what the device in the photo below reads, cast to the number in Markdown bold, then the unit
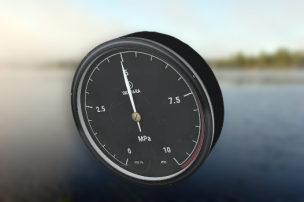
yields **5** MPa
